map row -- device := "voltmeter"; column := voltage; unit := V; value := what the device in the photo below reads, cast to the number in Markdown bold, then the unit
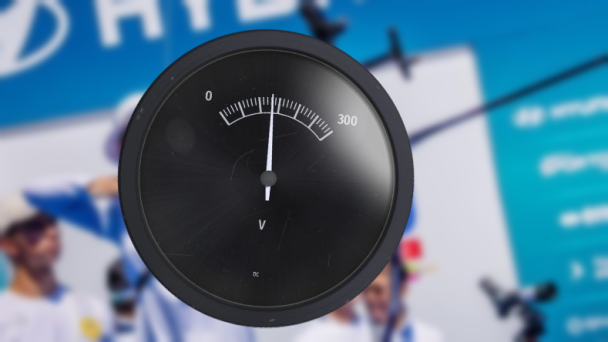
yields **130** V
